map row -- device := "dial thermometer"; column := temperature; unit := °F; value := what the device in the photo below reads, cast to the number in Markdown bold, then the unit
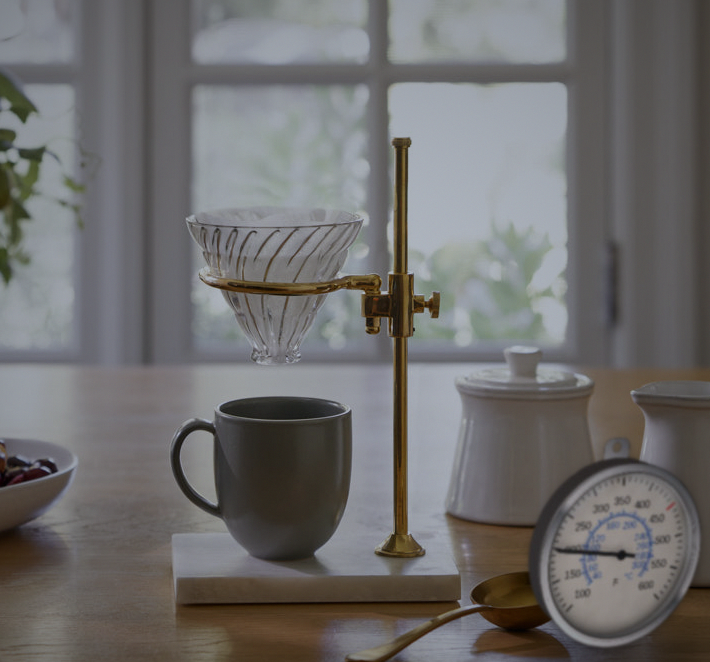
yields **200** °F
